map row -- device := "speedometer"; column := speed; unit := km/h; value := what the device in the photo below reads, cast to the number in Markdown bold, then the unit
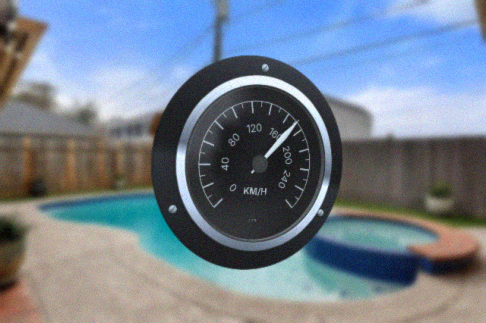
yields **170** km/h
